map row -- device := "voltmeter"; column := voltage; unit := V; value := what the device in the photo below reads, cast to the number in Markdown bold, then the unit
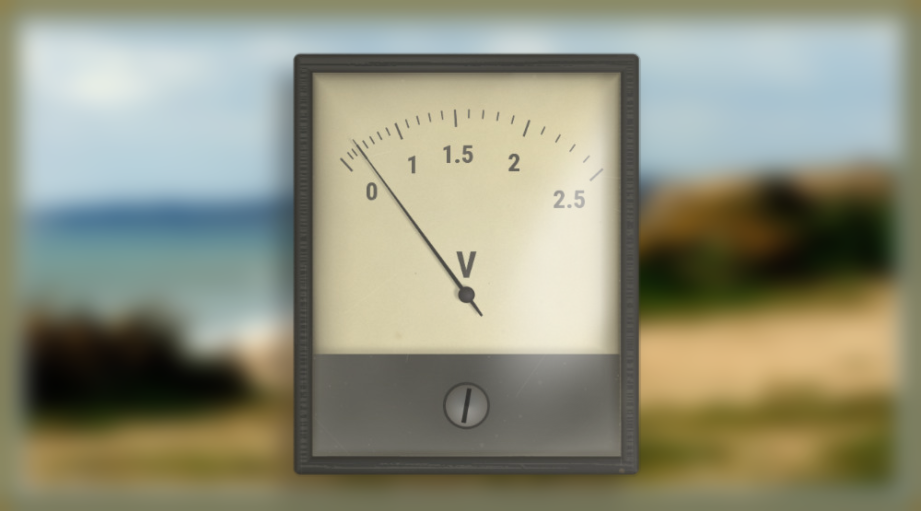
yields **0.5** V
